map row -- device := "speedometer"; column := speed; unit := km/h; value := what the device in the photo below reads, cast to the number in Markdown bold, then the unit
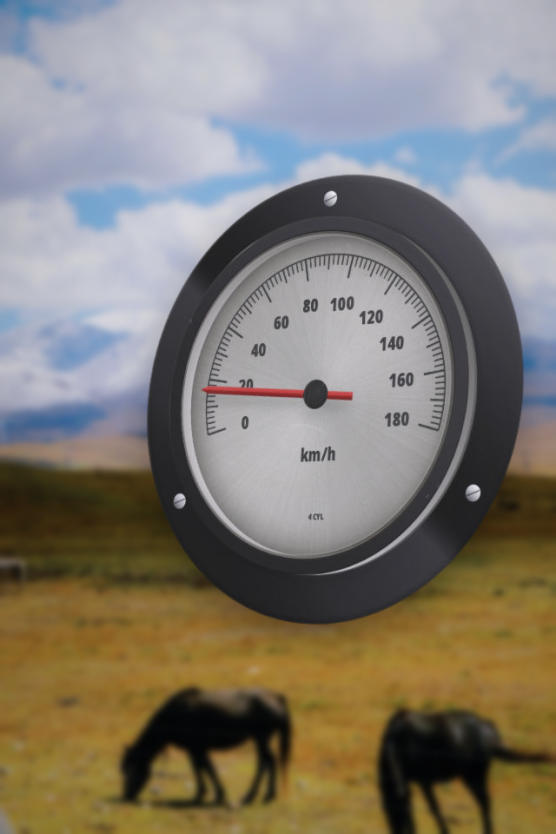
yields **16** km/h
